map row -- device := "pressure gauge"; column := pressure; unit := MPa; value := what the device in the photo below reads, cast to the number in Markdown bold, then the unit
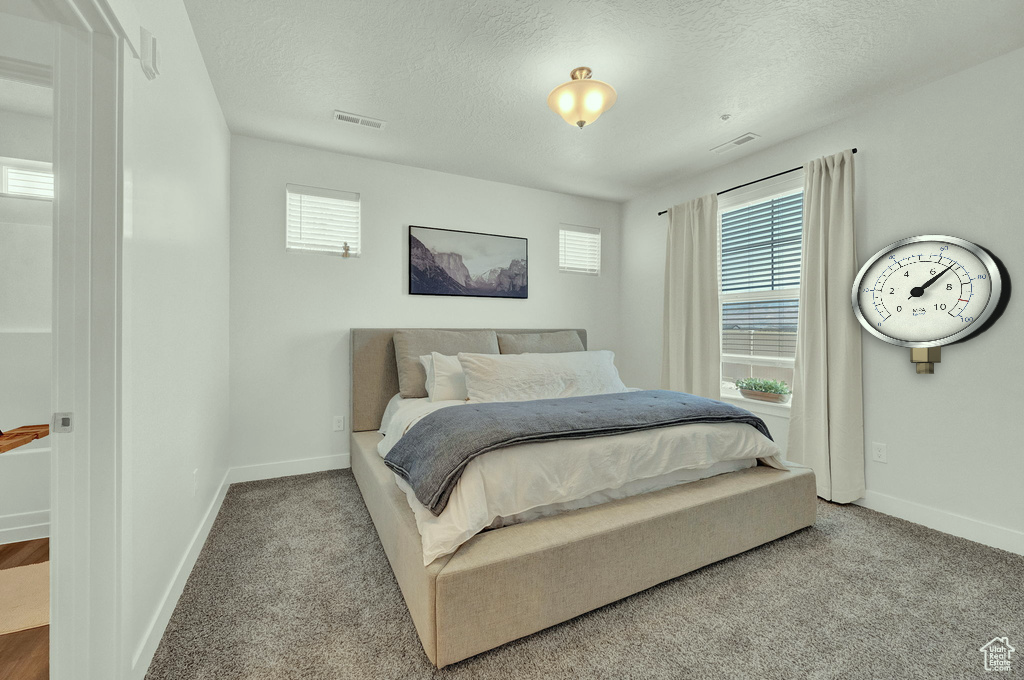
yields **6.75** MPa
